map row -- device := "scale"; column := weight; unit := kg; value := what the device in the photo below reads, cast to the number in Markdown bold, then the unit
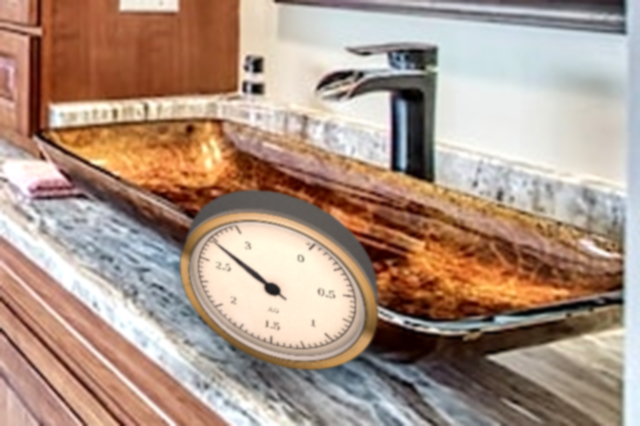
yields **2.75** kg
